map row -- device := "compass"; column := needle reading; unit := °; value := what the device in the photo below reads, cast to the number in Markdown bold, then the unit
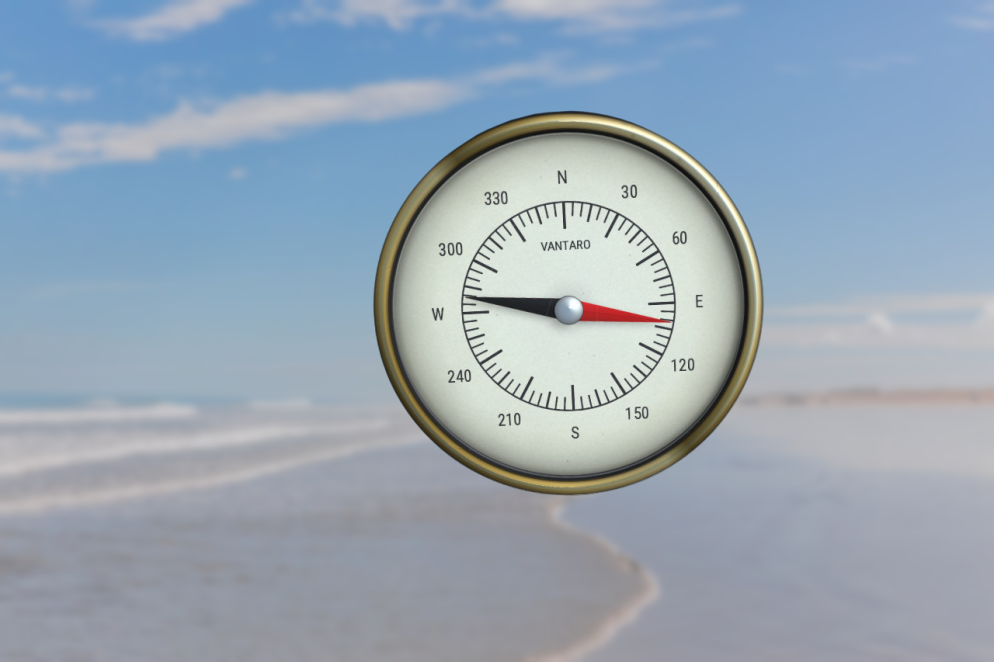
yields **100** °
